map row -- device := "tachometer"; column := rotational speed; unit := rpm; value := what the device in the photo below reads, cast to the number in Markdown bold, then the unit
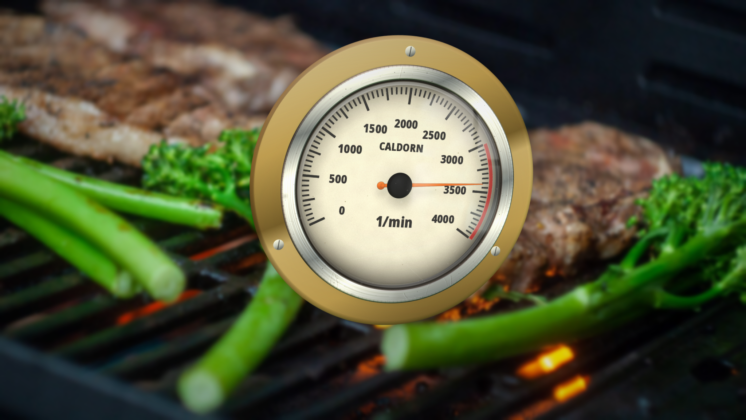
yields **3400** rpm
